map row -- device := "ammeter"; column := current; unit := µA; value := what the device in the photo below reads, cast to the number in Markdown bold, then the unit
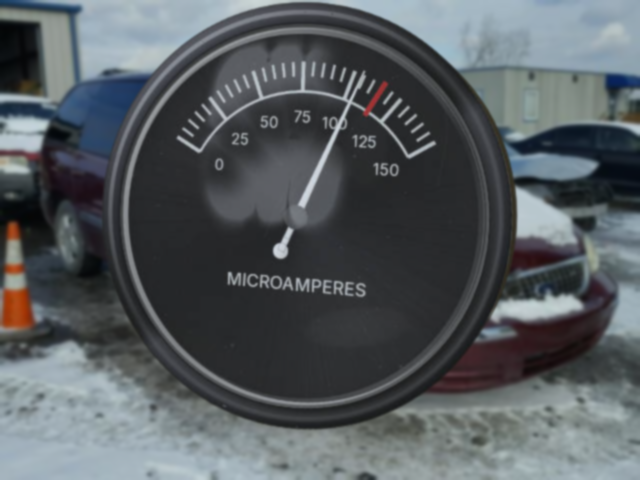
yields **105** µA
